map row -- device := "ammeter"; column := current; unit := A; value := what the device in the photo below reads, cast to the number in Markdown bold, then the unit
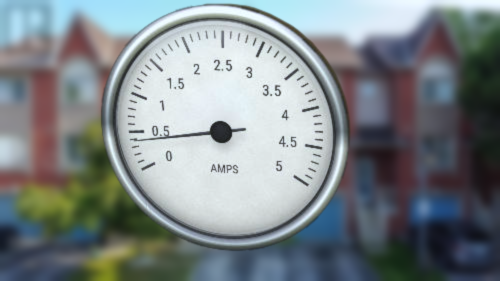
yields **0.4** A
